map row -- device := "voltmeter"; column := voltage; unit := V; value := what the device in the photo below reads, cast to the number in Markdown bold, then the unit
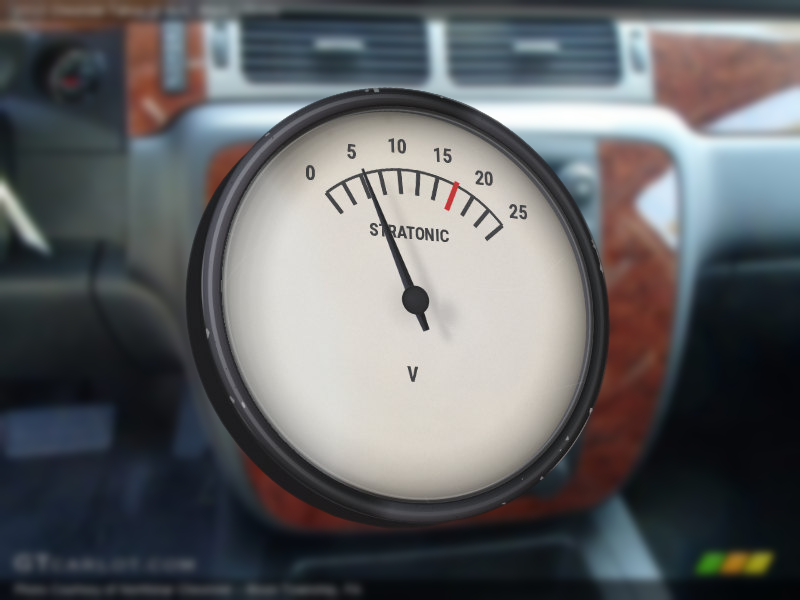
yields **5** V
